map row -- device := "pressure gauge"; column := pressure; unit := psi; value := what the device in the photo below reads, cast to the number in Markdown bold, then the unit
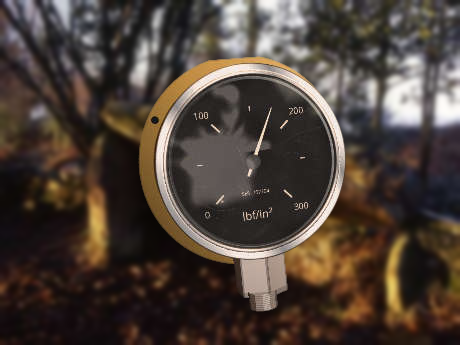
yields **175** psi
